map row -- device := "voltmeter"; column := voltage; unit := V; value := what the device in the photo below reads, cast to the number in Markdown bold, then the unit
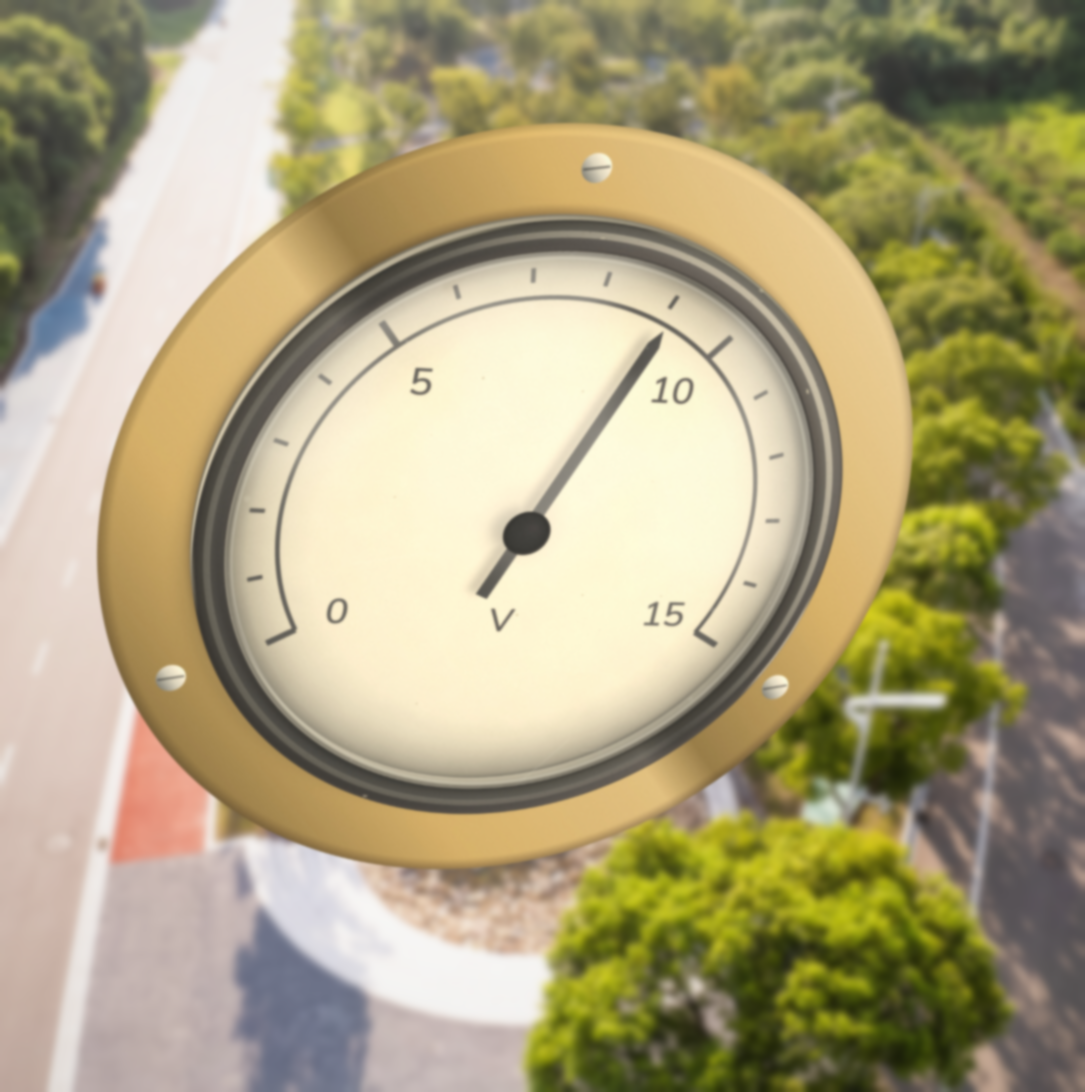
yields **9** V
